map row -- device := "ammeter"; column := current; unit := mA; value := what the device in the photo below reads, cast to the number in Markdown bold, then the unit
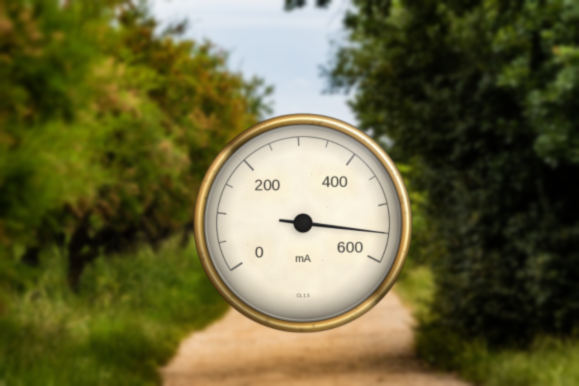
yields **550** mA
